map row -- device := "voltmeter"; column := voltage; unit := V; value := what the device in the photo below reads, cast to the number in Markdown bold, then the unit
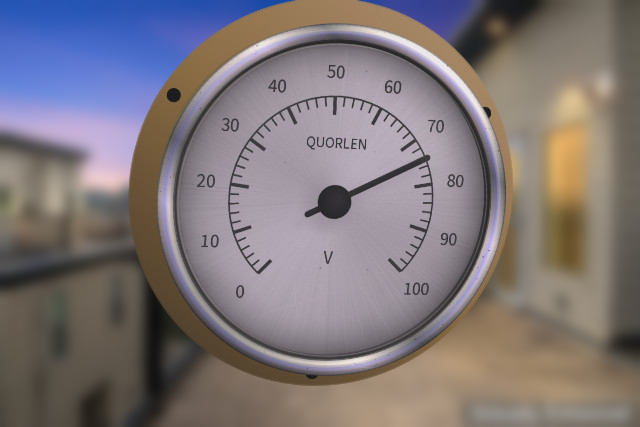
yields **74** V
